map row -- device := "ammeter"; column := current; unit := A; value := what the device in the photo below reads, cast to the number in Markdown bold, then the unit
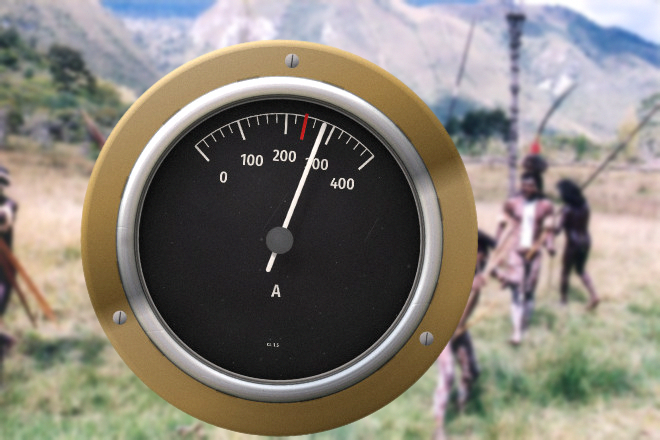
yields **280** A
